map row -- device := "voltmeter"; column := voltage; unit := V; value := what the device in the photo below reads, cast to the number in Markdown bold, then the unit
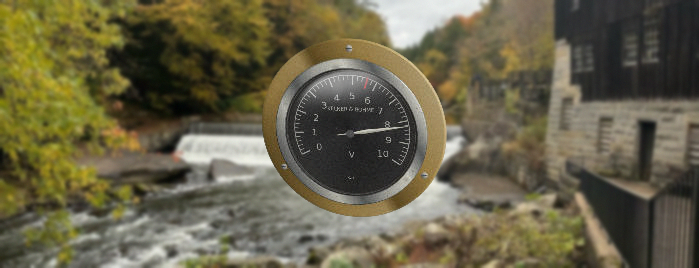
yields **8.2** V
